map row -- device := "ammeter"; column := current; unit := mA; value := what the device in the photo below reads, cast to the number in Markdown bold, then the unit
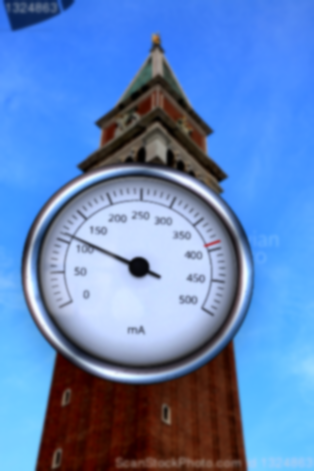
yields **110** mA
